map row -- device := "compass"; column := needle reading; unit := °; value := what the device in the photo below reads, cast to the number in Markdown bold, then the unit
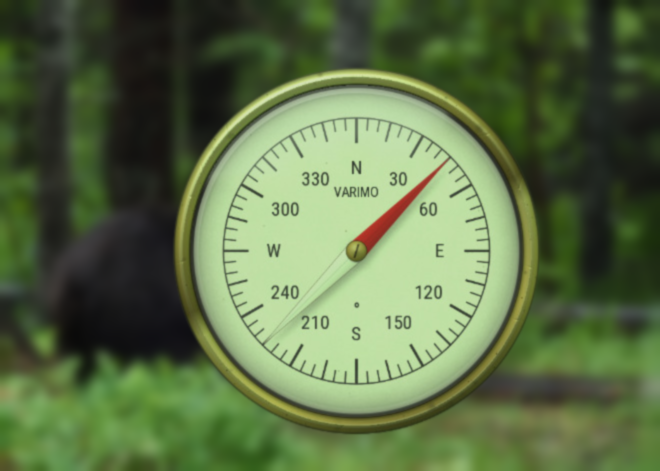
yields **45** °
